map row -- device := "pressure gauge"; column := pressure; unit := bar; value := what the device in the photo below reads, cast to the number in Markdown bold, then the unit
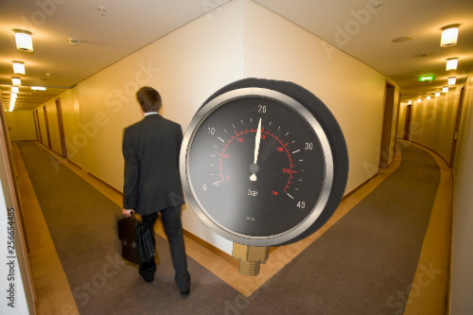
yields **20** bar
